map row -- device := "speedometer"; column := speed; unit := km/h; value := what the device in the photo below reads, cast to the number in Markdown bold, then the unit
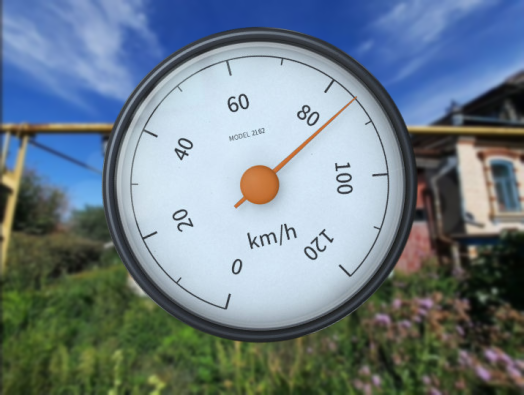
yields **85** km/h
